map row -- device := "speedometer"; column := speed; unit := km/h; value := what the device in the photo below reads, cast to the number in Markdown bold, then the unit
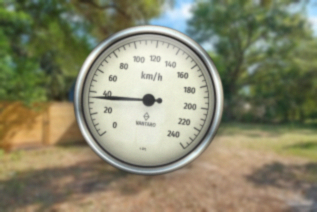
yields **35** km/h
